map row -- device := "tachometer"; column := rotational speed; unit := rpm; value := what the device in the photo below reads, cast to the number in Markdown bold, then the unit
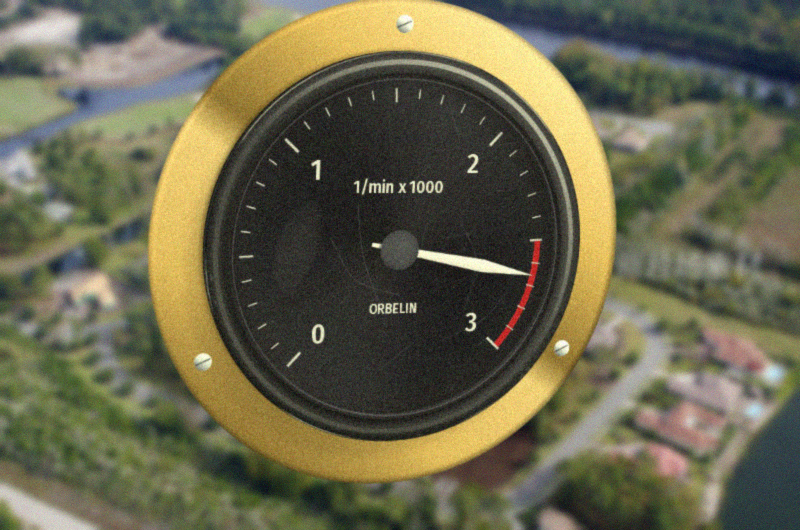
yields **2650** rpm
